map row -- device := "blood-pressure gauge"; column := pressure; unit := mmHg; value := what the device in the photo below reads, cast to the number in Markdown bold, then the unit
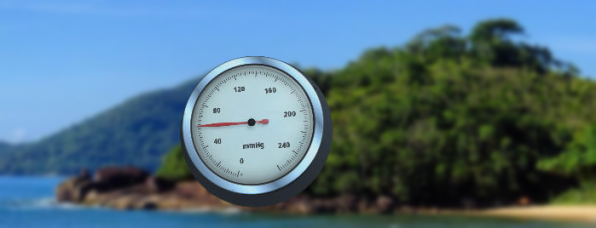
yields **60** mmHg
